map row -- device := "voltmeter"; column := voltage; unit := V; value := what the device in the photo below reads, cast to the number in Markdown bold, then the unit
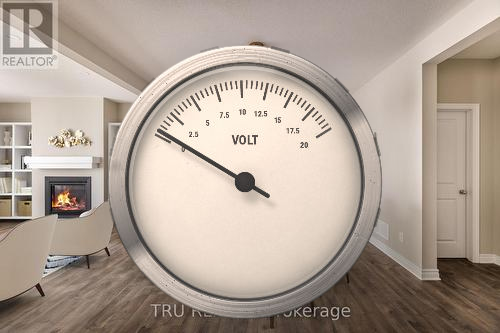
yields **0.5** V
